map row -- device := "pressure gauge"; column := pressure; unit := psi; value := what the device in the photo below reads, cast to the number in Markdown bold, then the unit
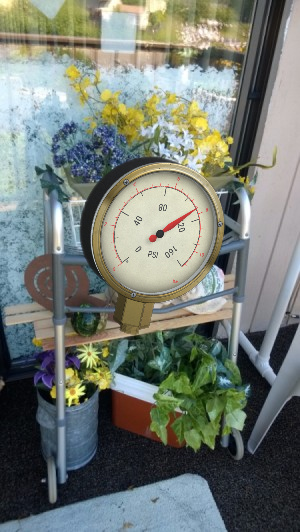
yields **110** psi
